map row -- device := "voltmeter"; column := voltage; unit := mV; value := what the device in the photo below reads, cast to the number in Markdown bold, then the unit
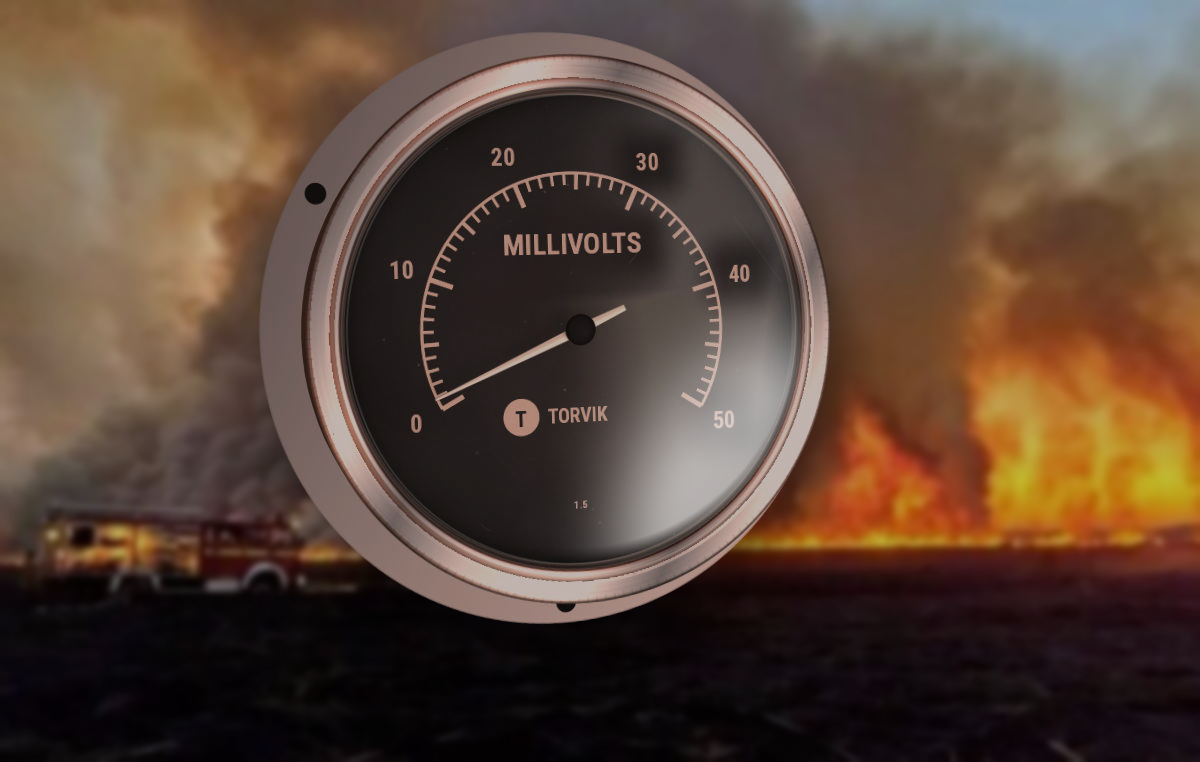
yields **1** mV
